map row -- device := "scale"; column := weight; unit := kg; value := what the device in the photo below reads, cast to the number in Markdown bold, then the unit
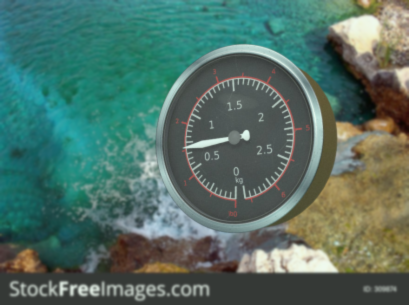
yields **0.7** kg
